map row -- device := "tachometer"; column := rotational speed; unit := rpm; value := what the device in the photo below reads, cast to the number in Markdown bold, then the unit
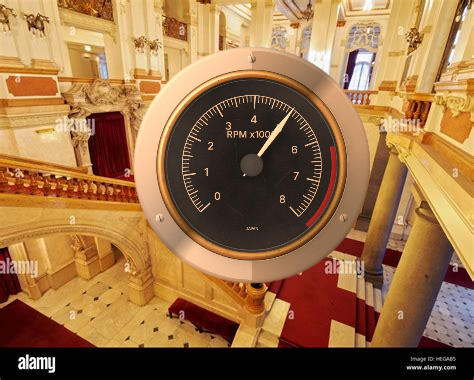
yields **5000** rpm
